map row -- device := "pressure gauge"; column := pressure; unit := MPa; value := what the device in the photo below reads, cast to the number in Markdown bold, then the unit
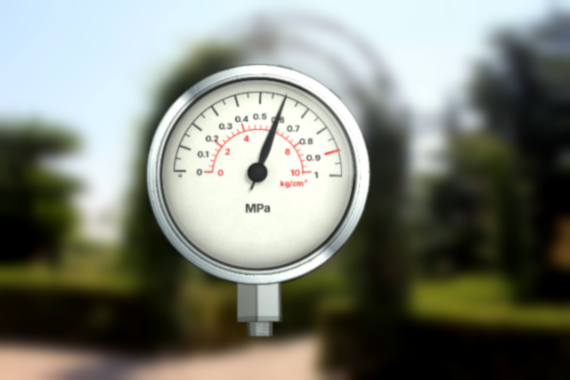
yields **0.6** MPa
